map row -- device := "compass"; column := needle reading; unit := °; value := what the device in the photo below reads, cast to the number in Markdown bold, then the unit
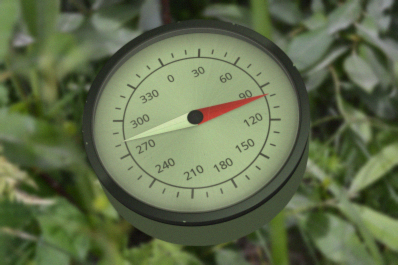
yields **100** °
